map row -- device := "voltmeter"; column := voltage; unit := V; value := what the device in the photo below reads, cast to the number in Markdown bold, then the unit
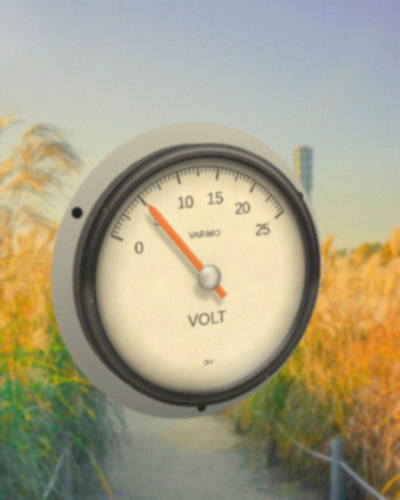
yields **5** V
